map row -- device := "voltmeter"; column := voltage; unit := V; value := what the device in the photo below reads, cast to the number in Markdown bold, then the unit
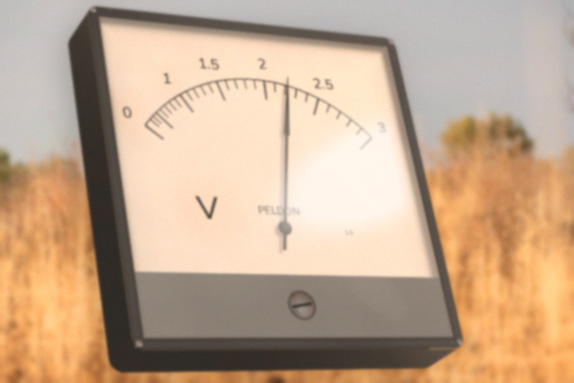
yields **2.2** V
